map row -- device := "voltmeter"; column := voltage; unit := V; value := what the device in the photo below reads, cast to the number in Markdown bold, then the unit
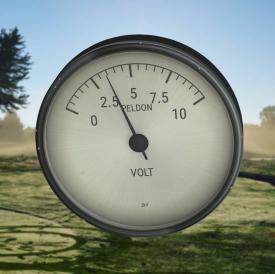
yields **3.5** V
